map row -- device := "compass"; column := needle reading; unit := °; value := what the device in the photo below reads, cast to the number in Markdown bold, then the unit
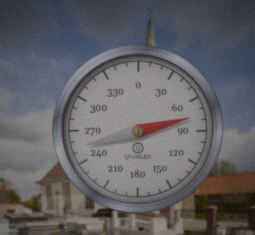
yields **75** °
